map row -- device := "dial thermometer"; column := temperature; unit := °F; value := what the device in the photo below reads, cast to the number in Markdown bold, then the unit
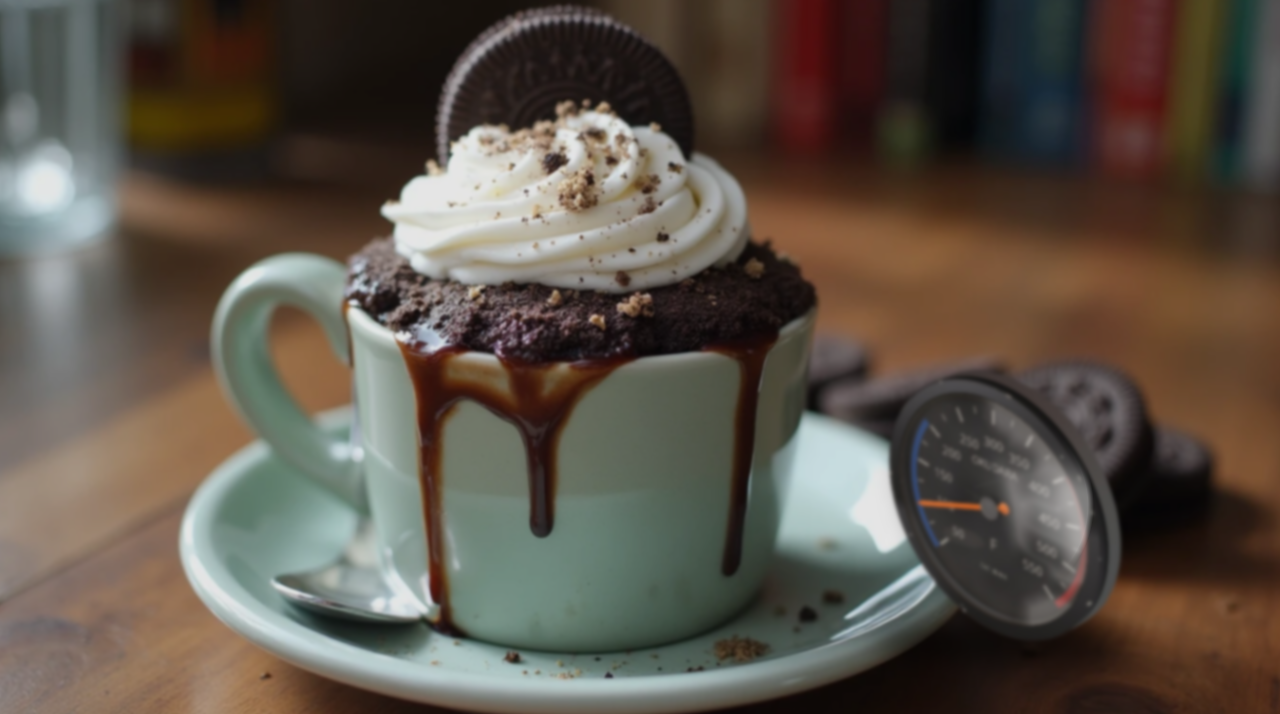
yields **100** °F
